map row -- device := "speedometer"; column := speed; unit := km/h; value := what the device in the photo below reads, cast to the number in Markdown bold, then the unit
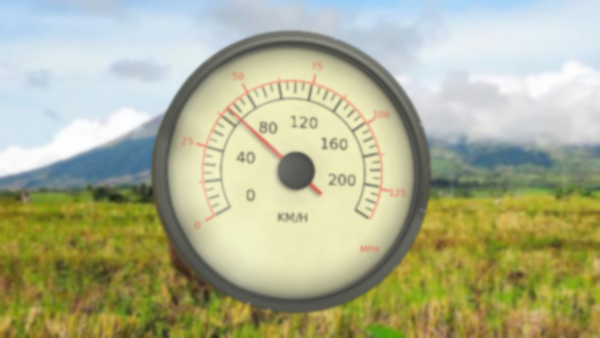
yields **65** km/h
